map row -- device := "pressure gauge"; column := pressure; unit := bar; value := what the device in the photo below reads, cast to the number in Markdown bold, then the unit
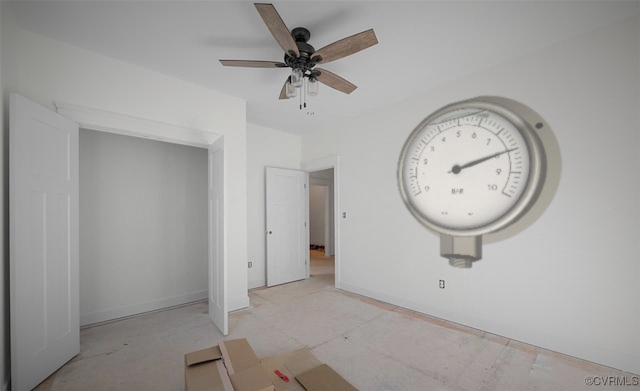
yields **8** bar
